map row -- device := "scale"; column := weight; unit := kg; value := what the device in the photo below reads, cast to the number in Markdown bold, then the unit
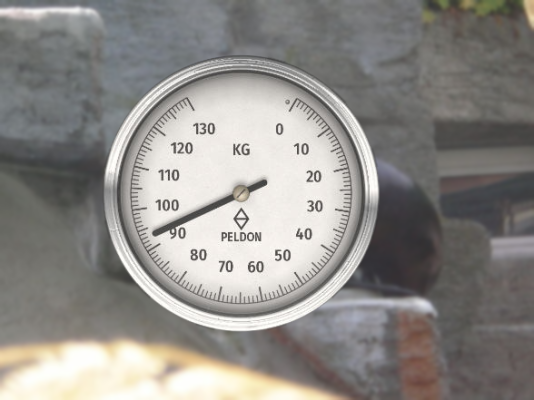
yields **93** kg
